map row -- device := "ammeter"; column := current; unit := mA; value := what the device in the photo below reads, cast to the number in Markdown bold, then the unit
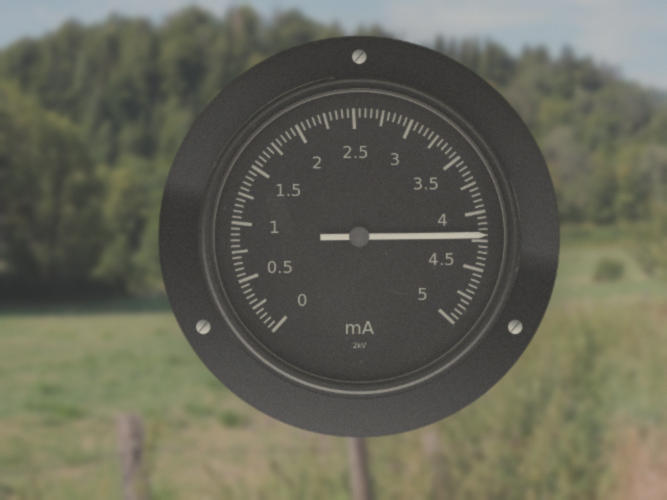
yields **4.2** mA
